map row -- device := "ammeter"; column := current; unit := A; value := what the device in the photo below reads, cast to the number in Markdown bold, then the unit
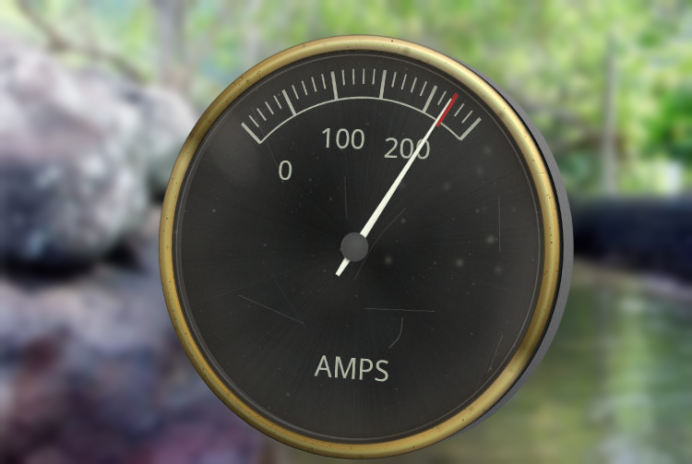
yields **220** A
